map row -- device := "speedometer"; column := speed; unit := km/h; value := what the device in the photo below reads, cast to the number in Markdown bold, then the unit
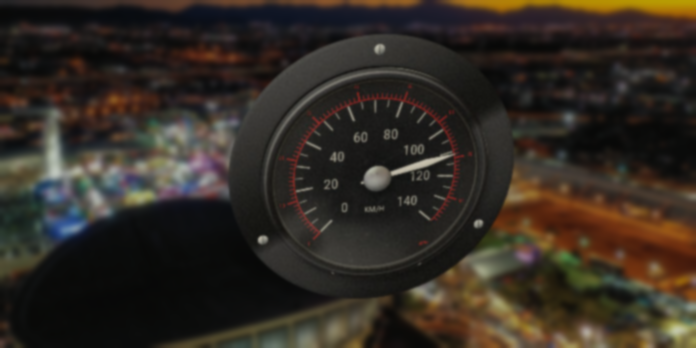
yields **110** km/h
